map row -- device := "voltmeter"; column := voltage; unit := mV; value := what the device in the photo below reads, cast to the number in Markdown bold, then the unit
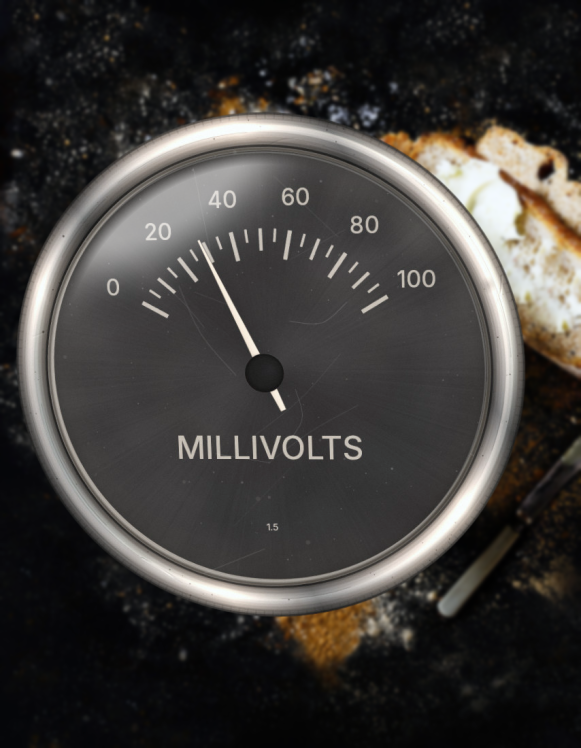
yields **30** mV
